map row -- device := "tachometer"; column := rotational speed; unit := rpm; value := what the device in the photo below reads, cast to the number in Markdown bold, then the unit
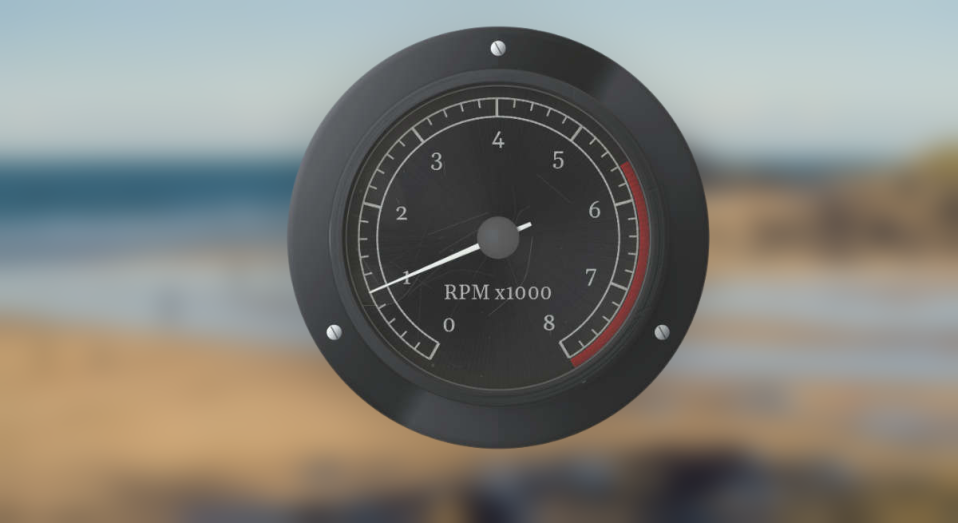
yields **1000** rpm
